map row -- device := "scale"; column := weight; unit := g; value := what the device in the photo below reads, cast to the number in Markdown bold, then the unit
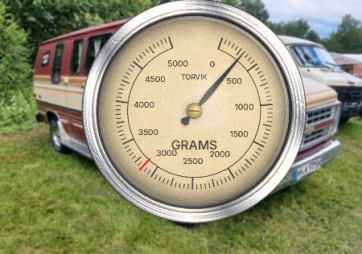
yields **300** g
